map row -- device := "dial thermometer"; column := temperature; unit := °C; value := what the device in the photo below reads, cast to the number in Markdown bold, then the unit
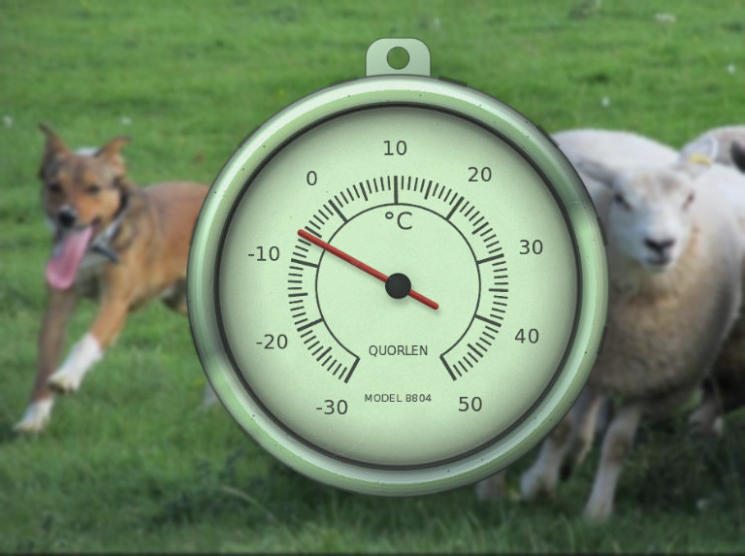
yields **-6** °C
